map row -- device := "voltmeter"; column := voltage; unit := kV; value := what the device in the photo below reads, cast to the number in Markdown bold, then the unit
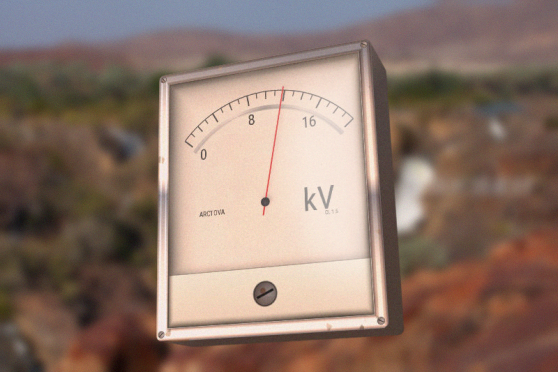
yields **12** kV
